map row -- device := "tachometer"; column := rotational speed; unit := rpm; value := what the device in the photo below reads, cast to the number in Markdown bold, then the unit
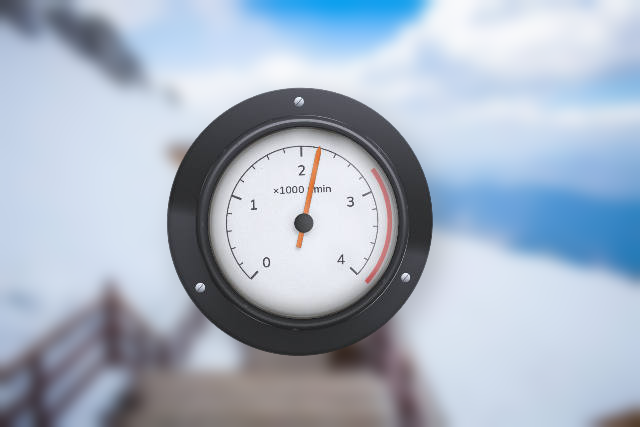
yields **2200** rpm
